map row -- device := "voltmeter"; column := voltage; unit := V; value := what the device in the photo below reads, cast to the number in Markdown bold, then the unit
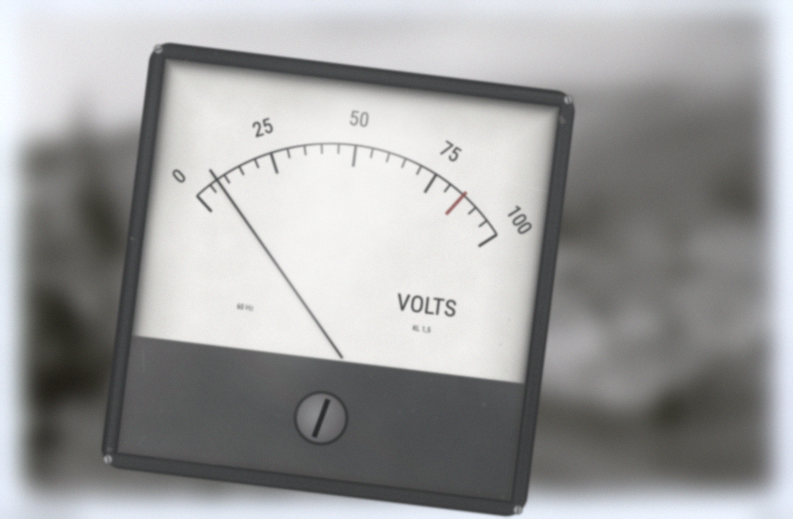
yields **7.5** V
